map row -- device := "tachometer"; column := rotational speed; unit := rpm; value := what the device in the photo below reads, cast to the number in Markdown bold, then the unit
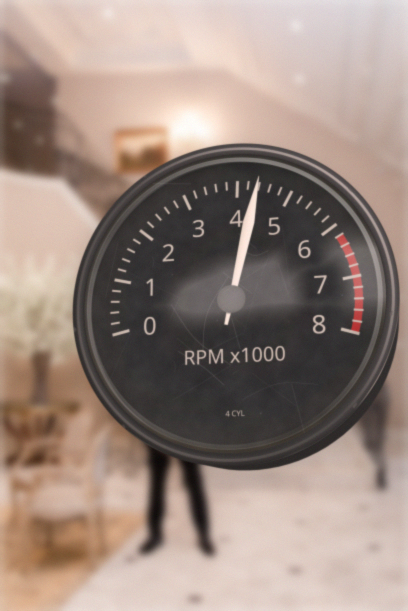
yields **4400** rpm
